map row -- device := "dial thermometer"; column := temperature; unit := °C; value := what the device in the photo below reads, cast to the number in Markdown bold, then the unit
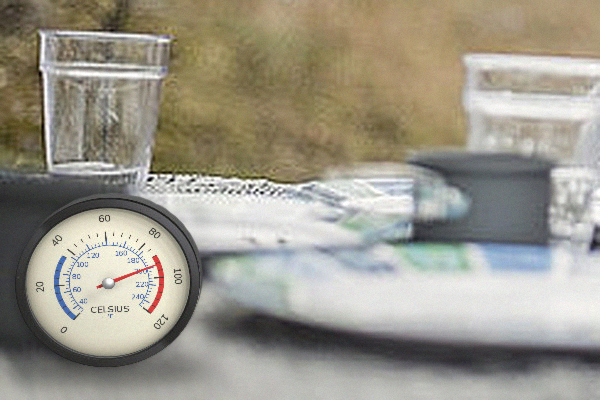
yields **92** °C
